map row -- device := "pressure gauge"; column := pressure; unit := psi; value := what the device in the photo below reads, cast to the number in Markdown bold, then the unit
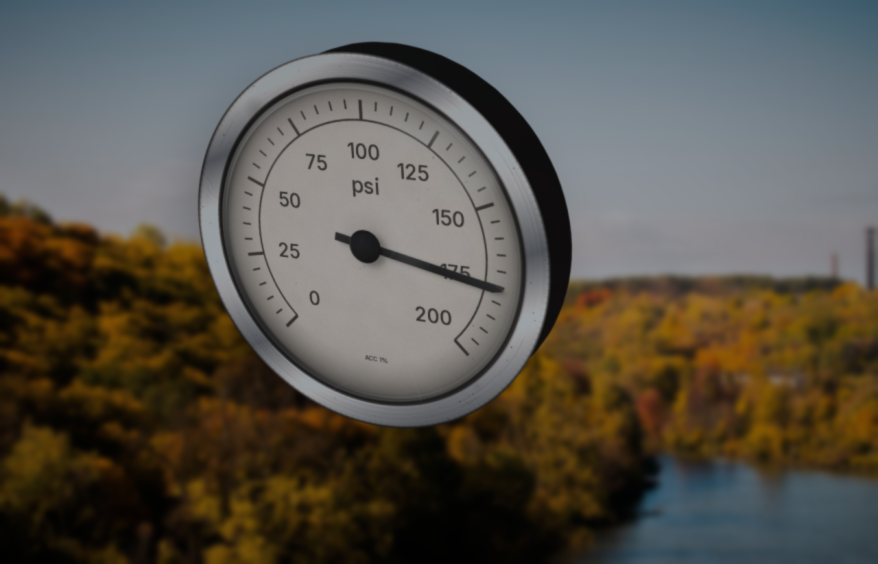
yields **175** psi
